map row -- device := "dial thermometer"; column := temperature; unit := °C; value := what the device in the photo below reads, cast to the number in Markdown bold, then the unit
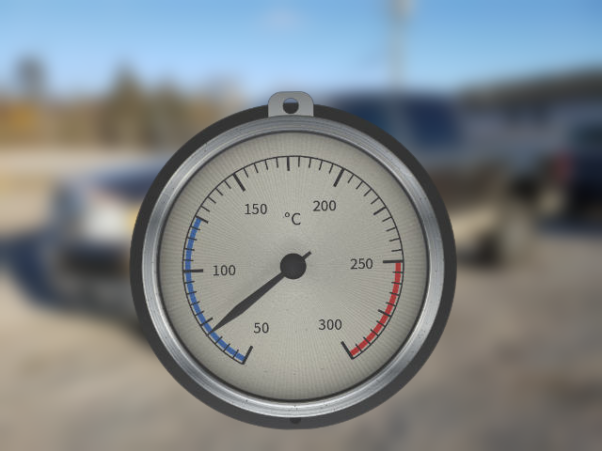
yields **70** °C
